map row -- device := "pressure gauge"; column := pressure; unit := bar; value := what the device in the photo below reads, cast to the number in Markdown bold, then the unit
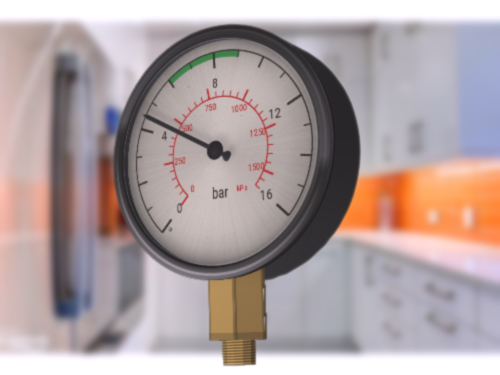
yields **4.5** bar
